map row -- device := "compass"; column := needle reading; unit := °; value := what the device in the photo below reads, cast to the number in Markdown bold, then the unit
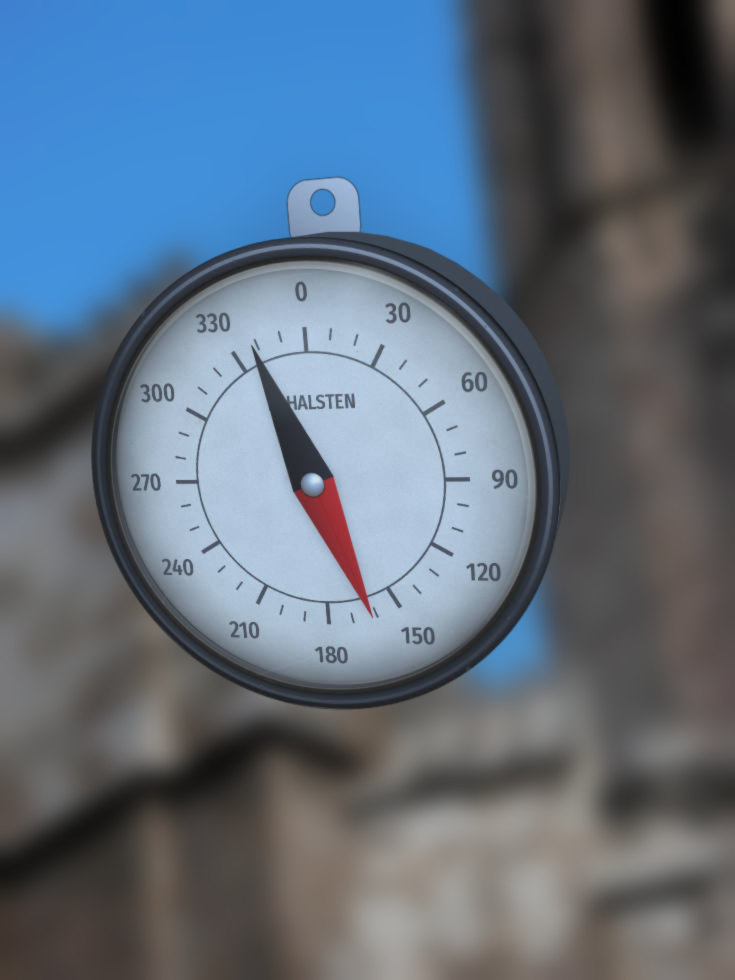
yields **160** °
